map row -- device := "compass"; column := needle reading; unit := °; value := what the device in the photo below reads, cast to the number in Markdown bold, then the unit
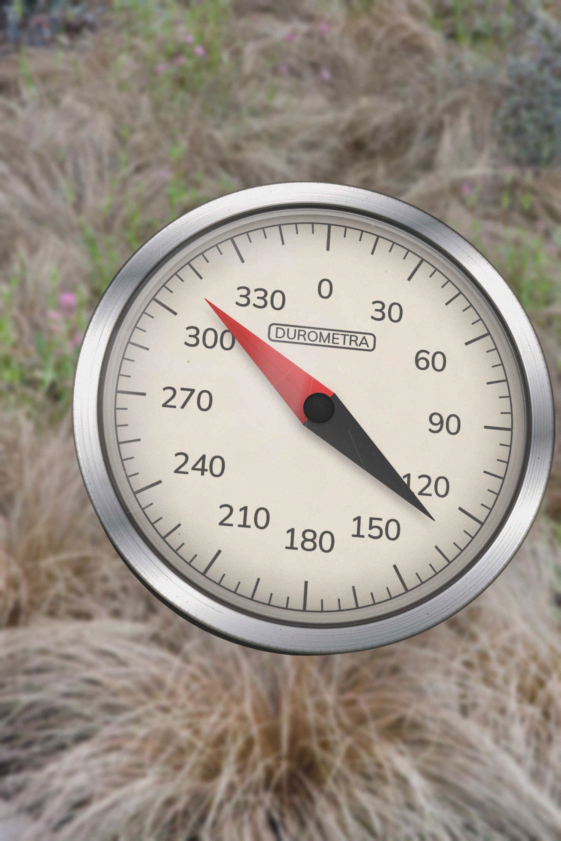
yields **310** °
